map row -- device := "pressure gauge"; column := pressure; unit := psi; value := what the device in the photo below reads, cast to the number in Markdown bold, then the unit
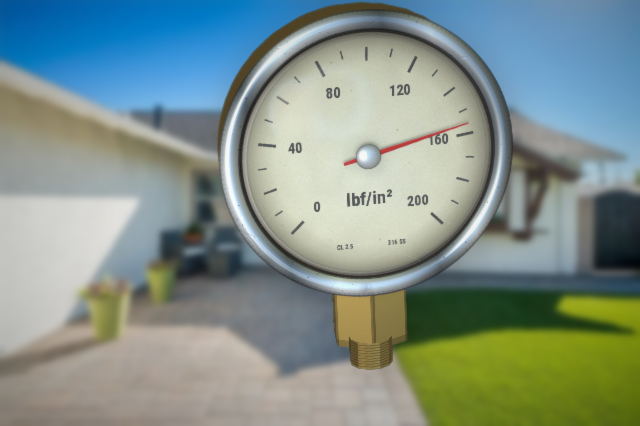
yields **155** psi
